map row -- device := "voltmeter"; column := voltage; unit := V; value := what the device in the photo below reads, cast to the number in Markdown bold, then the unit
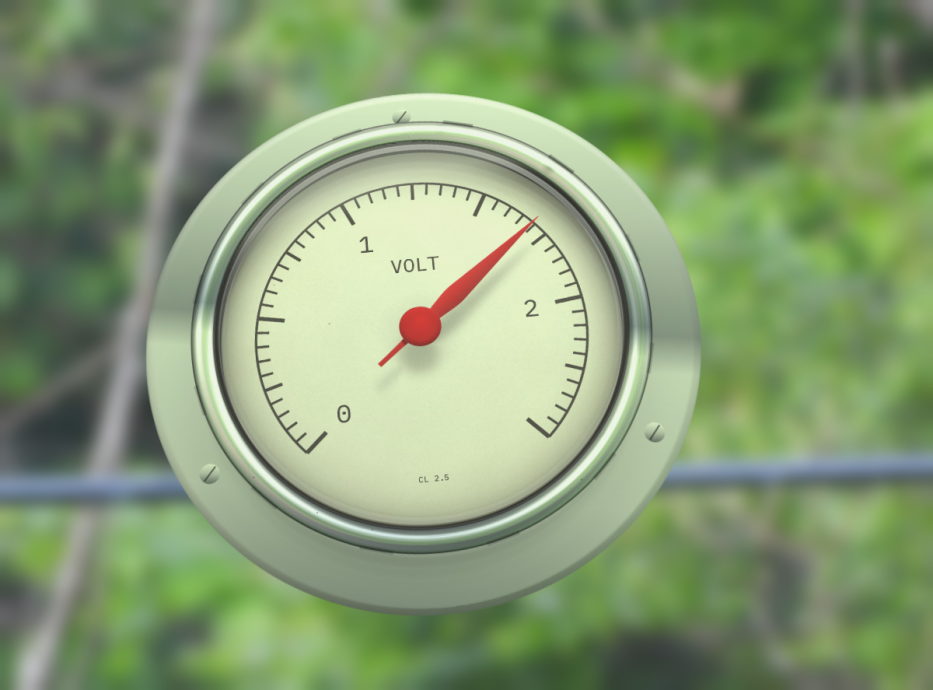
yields **1.7** V
